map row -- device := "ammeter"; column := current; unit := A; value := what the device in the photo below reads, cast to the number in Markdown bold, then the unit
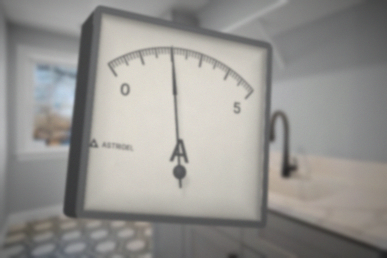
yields **2** A
